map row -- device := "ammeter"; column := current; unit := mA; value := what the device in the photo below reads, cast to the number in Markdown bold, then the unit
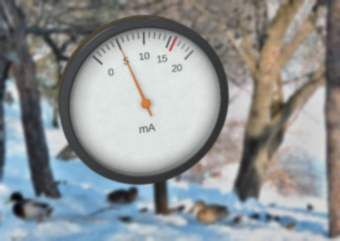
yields **5** mA
